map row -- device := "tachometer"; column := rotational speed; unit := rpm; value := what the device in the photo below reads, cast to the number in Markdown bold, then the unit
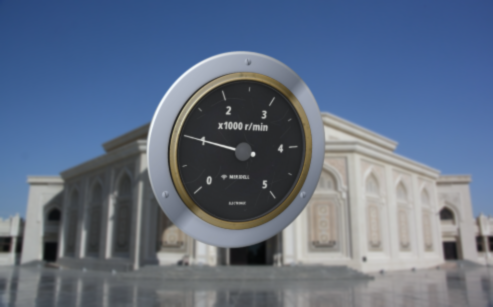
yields **1000** rpm
